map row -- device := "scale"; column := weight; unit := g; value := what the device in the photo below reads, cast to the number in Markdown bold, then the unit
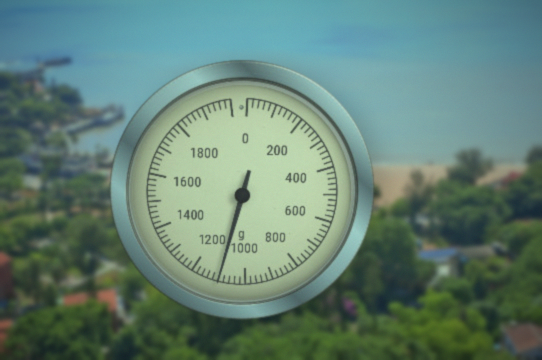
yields **1100** g
